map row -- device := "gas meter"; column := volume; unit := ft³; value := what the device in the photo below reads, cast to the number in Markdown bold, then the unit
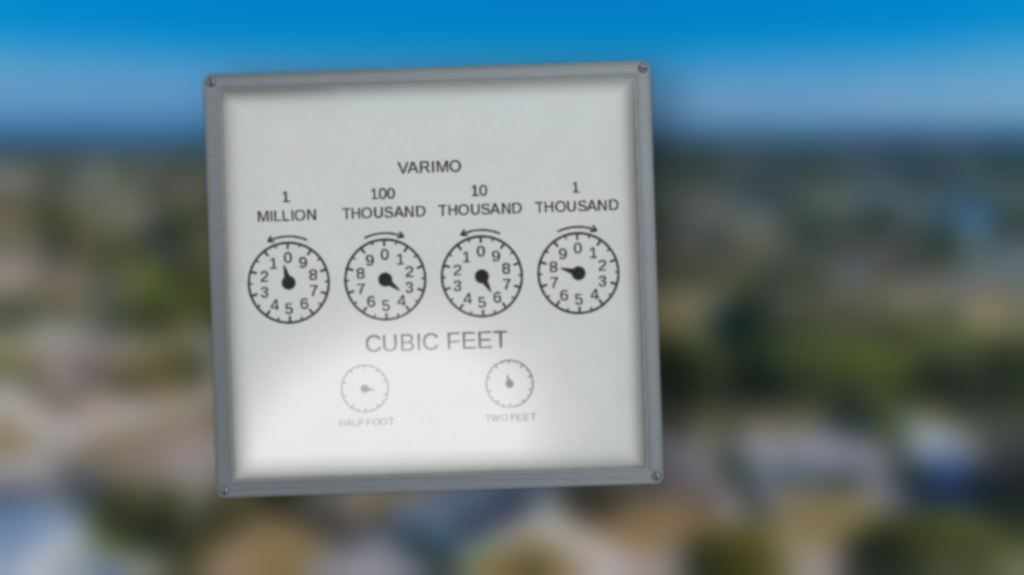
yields **35800** ft³
